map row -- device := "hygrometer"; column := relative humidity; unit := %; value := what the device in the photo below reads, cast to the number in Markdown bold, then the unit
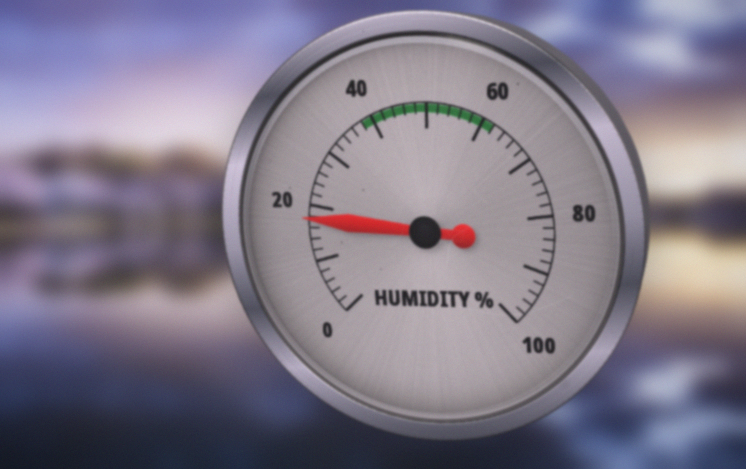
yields **18** %
